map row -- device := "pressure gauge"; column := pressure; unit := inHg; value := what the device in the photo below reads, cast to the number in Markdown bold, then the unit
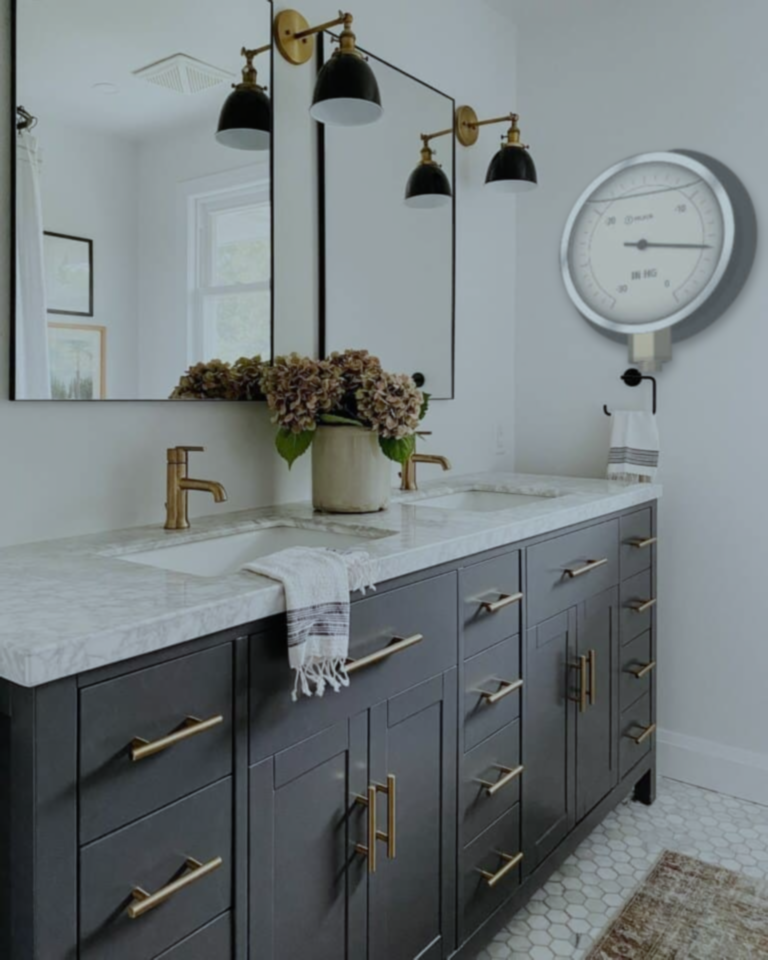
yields **-5** inHg
